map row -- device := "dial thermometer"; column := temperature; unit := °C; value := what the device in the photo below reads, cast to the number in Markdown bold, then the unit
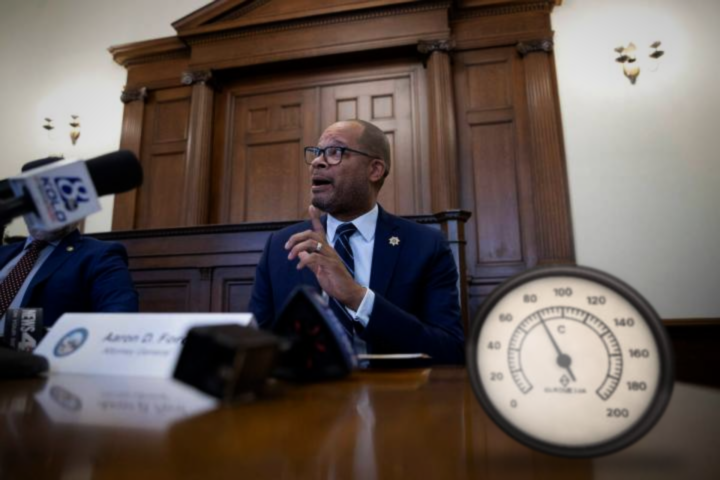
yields **80** °C
